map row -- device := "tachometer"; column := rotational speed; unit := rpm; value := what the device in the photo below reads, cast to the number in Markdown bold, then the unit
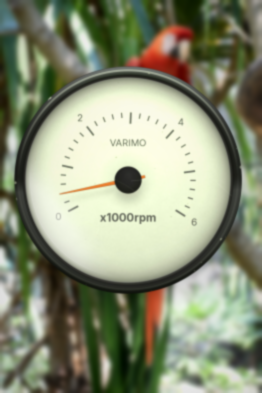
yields **400** rpm
